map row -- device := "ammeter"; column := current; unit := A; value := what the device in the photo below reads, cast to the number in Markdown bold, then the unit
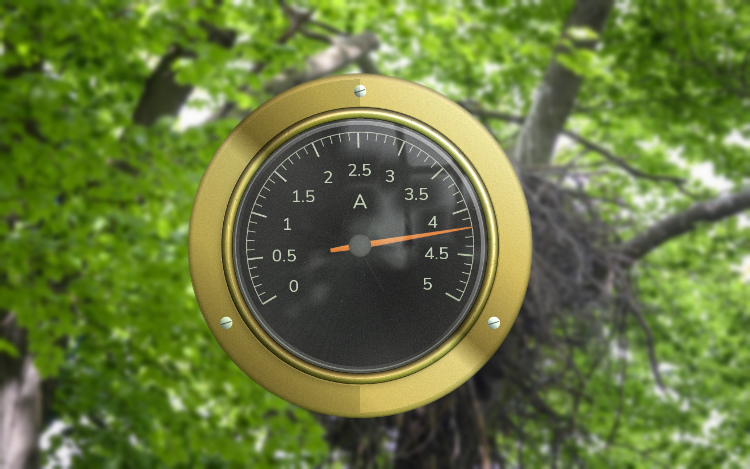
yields **4.2** A
